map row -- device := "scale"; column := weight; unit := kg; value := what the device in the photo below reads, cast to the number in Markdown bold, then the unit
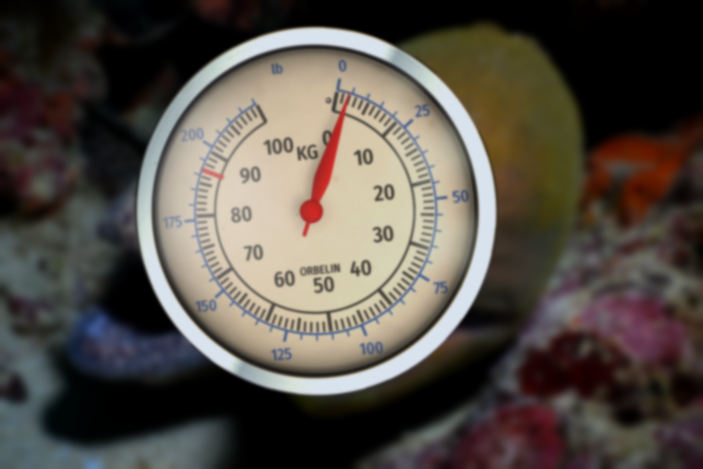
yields **2** kg
